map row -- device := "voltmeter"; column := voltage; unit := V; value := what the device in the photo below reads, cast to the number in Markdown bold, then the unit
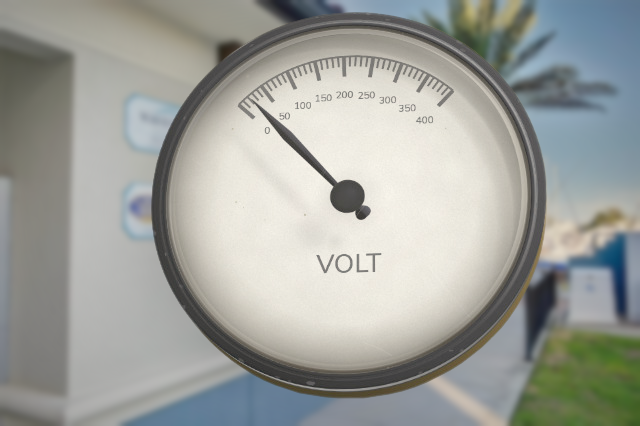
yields **20** V
